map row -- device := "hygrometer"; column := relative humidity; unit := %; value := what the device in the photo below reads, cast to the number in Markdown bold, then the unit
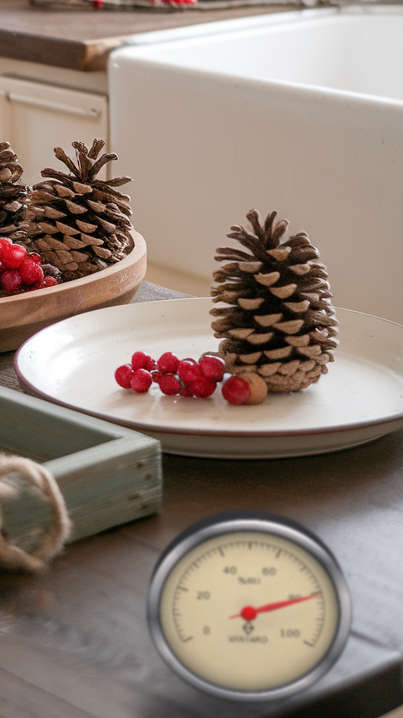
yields **80** %
